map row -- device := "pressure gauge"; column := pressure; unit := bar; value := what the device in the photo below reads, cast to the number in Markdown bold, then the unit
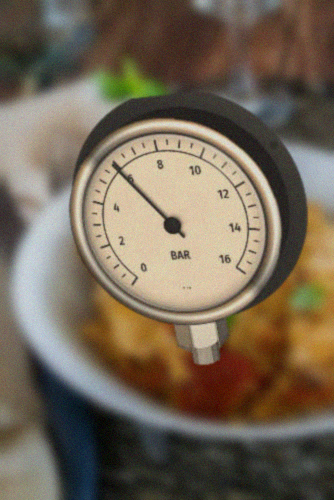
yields **6** bar
